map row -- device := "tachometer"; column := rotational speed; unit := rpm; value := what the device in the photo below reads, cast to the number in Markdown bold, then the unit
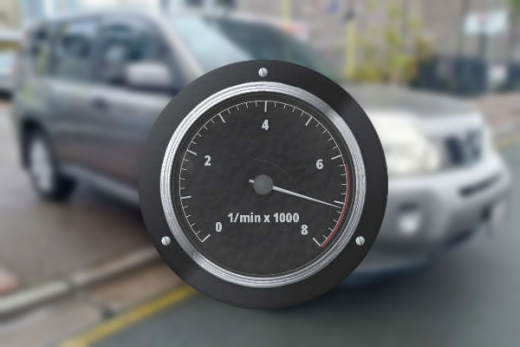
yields **7100** rpm
